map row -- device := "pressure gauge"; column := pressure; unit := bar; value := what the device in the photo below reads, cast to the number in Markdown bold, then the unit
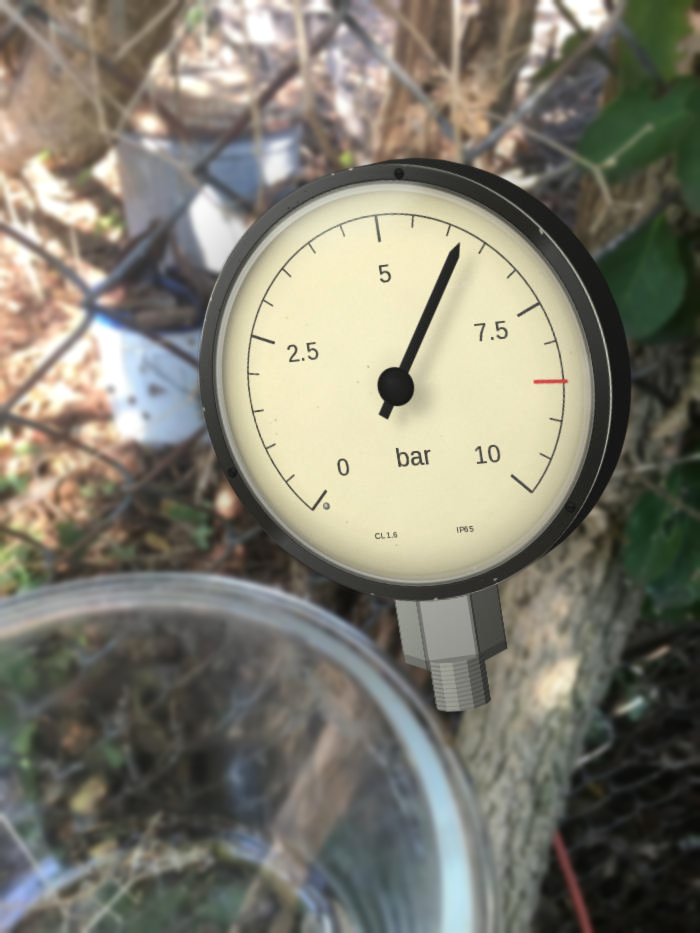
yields **6.25** bar
